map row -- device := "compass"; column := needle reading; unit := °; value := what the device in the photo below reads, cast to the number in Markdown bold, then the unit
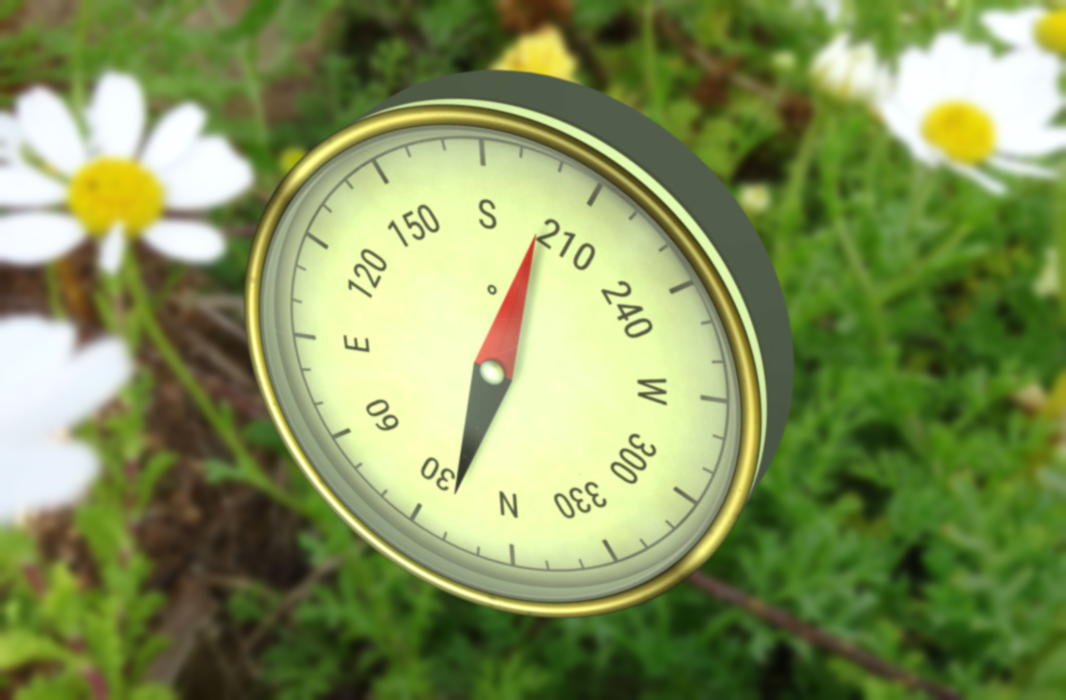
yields **200** °
